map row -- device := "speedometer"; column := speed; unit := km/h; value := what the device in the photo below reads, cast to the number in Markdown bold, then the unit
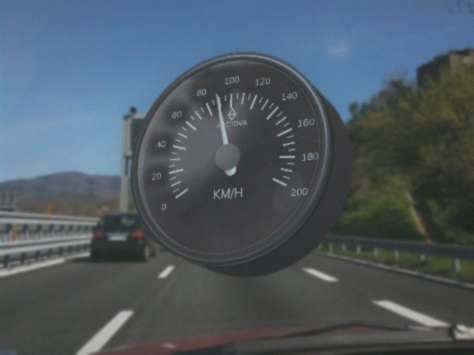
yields **90** km/h
